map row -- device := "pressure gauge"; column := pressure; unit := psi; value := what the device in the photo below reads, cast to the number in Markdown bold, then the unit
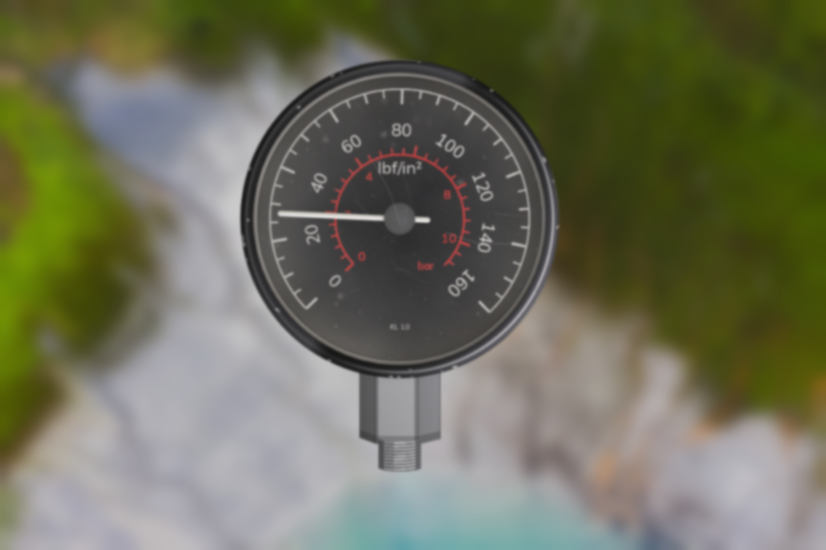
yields **27.5** psi
